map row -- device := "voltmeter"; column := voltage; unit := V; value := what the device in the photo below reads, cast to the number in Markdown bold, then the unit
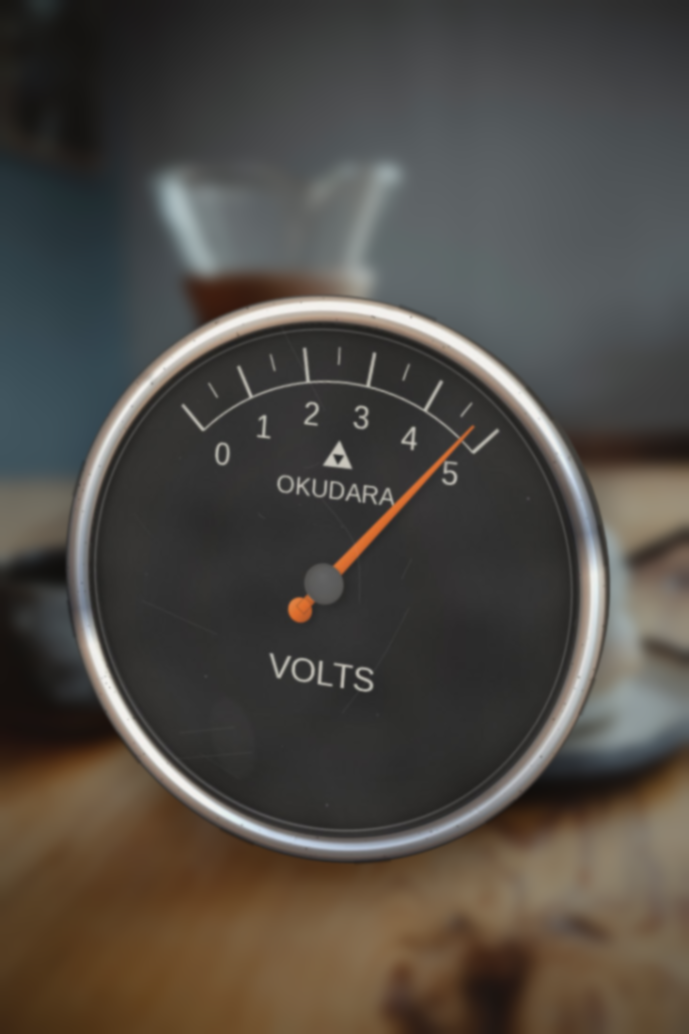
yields **4.75** V
